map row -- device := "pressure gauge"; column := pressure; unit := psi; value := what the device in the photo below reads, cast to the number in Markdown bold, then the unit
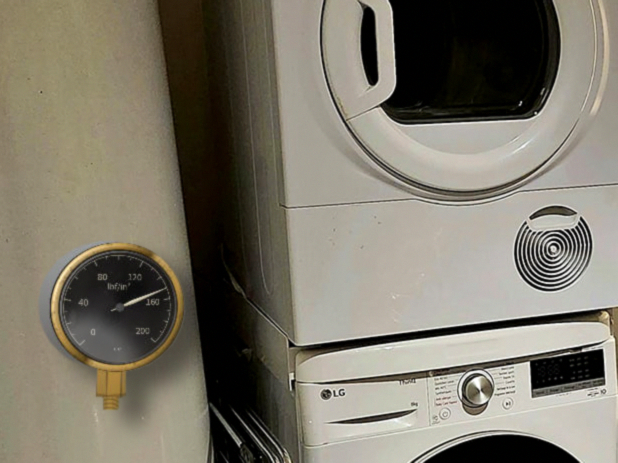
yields **150** psi
